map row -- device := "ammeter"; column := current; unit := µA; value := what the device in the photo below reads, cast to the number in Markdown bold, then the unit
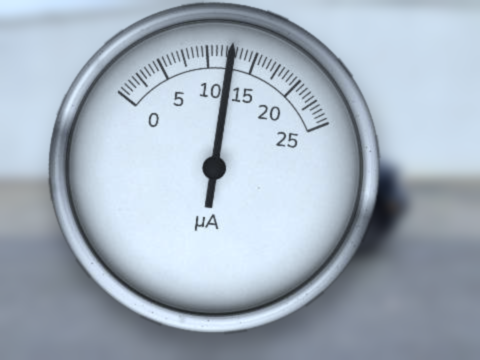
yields **12.5** µA
